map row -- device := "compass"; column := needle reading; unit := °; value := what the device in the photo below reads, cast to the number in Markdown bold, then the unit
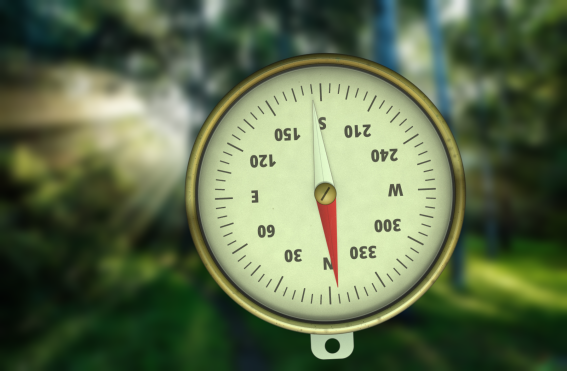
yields **355** °
